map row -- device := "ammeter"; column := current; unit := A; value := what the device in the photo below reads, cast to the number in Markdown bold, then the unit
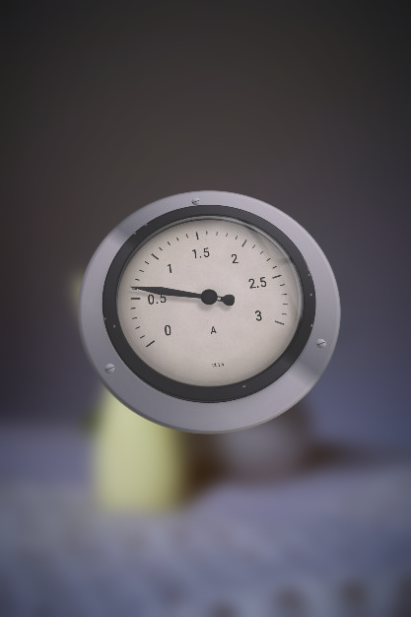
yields **0.6** A
